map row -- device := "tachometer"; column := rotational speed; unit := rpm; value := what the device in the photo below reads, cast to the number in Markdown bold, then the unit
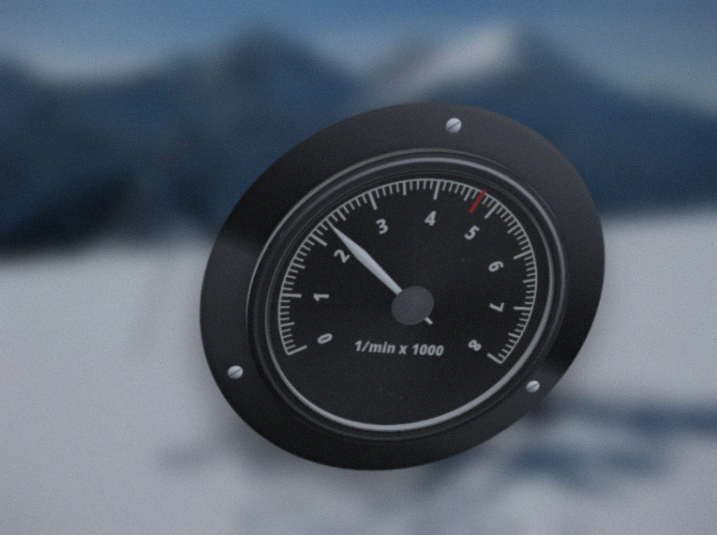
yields **2300** rpm
